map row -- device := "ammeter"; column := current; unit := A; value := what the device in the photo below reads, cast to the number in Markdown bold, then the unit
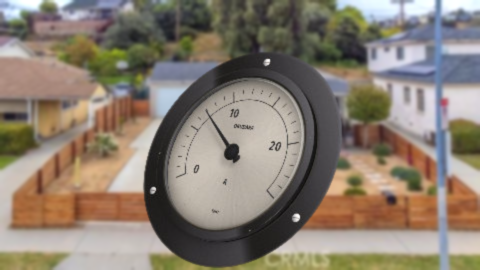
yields **7** A
